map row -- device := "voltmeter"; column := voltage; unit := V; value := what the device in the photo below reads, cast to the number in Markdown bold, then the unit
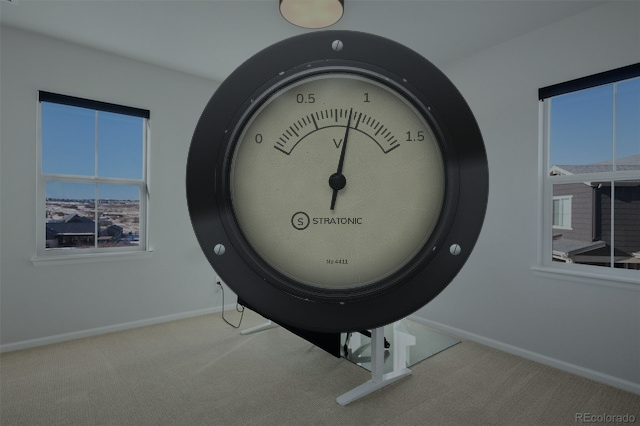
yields **0.9** V
